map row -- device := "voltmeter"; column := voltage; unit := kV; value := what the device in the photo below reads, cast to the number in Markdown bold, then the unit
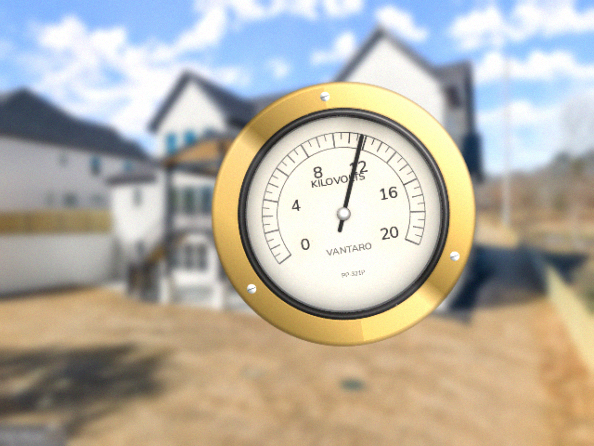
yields **11.75** kV
